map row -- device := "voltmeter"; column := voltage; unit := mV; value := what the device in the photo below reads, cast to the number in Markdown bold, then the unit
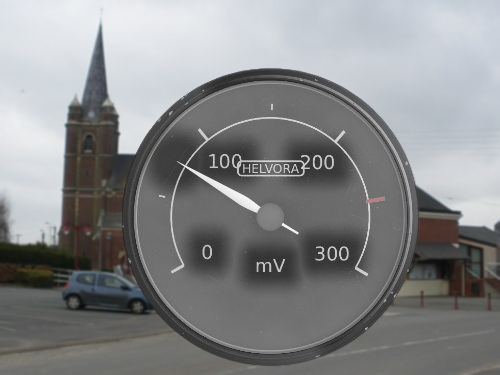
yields **75** mV
